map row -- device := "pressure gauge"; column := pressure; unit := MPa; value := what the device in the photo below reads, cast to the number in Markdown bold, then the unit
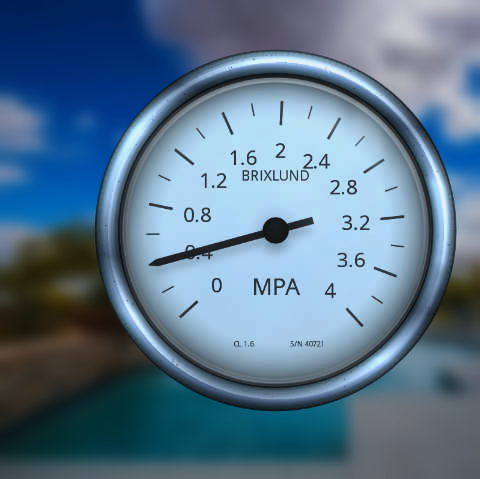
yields **0.4** MPa
